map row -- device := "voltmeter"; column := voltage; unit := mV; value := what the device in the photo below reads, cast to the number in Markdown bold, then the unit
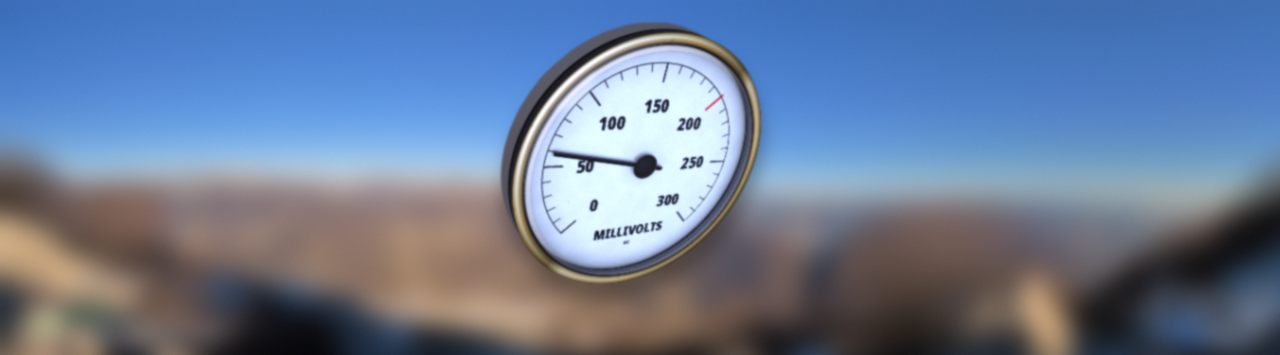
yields **60** mV
